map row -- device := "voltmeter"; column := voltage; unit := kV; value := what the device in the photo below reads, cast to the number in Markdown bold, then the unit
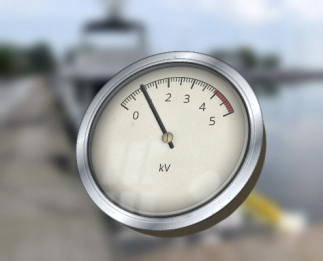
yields **1** kV
